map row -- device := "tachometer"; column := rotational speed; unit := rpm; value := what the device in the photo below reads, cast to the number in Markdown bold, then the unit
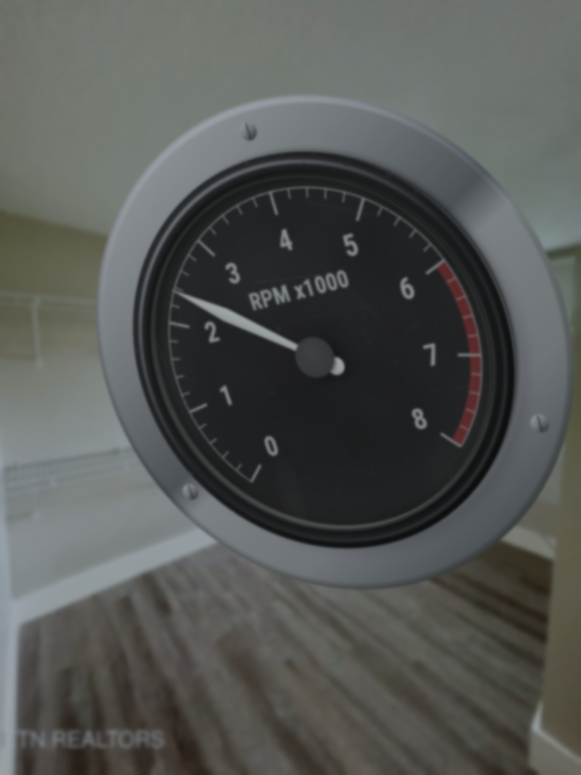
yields **2400** rpm
